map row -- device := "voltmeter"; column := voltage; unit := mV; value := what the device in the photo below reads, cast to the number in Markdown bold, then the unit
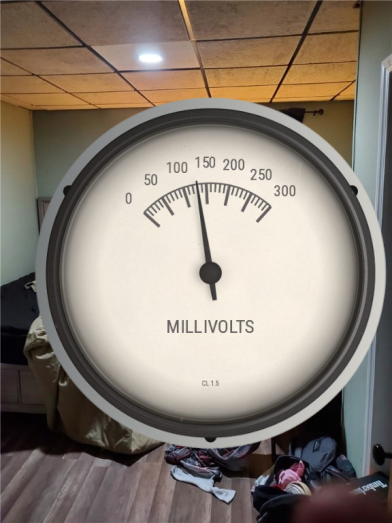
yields **130** mV
